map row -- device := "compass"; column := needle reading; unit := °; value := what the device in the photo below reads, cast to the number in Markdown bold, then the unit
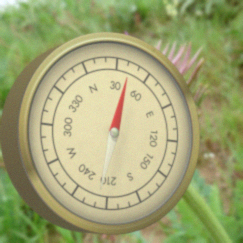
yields **40** °
